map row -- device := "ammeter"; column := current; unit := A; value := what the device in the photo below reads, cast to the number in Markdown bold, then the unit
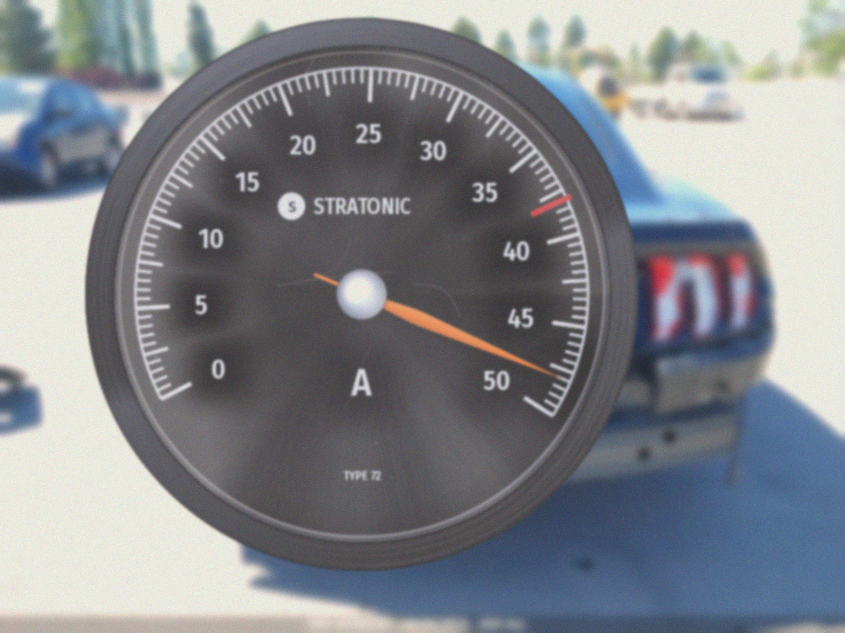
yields **48** A
